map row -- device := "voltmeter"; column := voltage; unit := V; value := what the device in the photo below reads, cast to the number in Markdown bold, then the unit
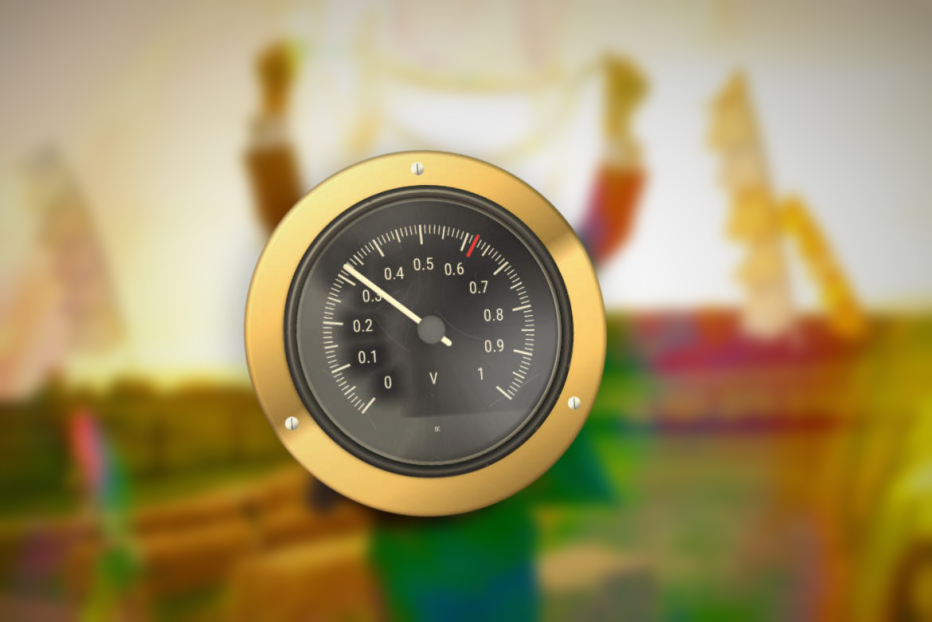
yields **0.32** V
